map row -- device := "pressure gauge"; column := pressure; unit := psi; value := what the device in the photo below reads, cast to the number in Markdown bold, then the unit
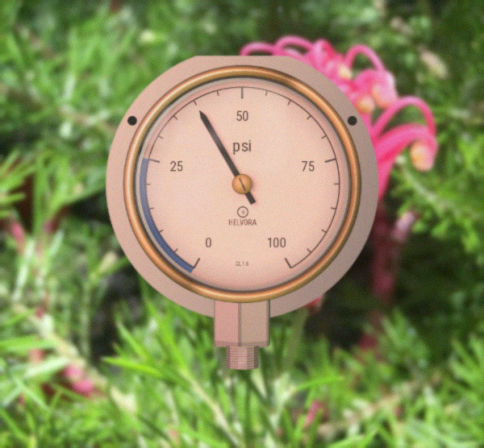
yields **40** psi
